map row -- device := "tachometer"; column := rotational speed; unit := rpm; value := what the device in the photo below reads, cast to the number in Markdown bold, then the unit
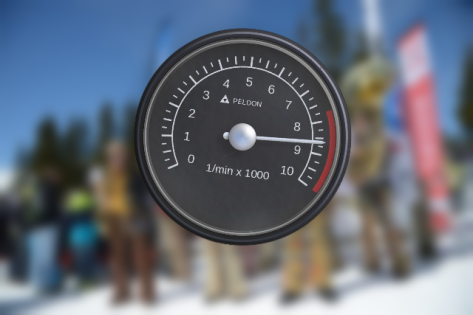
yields **8625** rpm
